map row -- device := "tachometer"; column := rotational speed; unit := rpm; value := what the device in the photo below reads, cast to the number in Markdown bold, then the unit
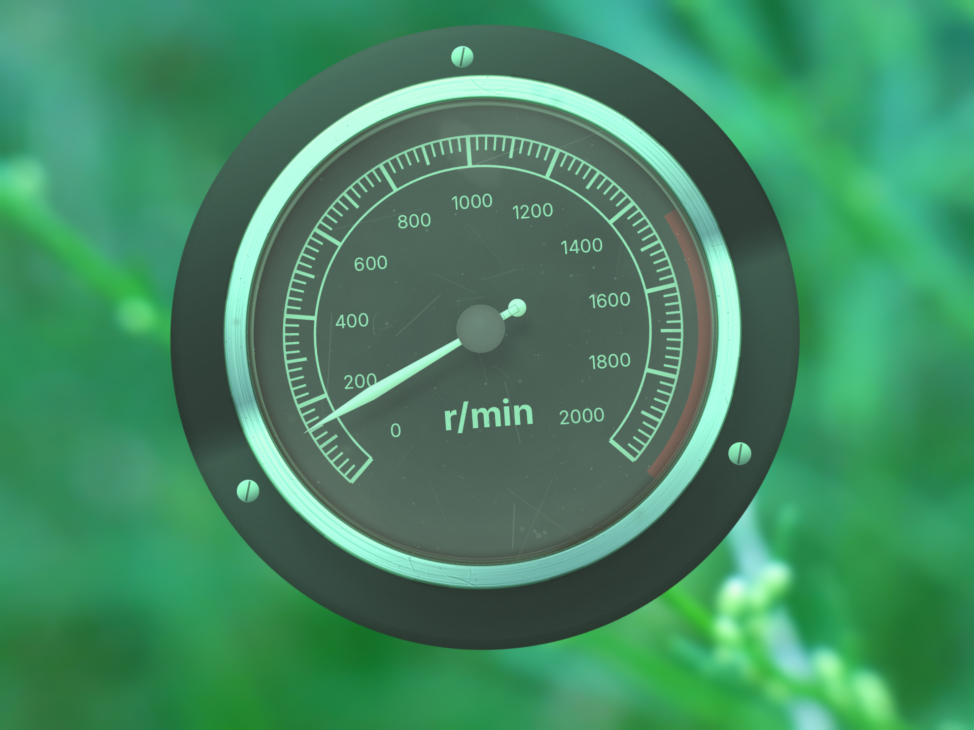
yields **140** rpm
